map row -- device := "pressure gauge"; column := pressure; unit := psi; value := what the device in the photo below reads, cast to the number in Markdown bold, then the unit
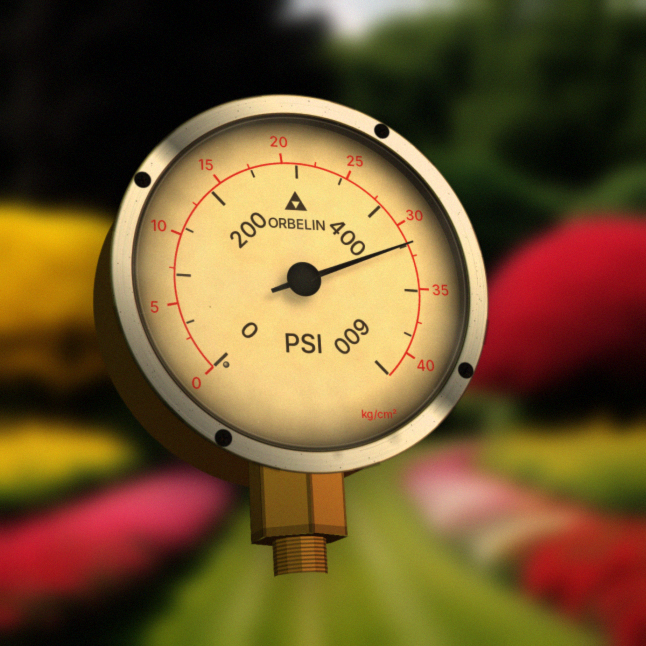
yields **450** psi
